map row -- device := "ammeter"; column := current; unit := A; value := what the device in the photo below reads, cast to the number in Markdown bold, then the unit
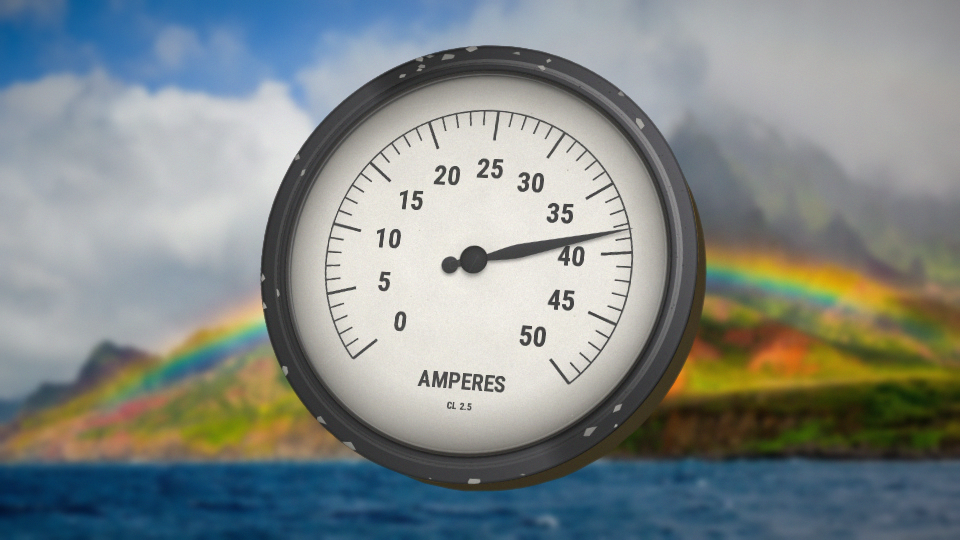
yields **38.5** A
